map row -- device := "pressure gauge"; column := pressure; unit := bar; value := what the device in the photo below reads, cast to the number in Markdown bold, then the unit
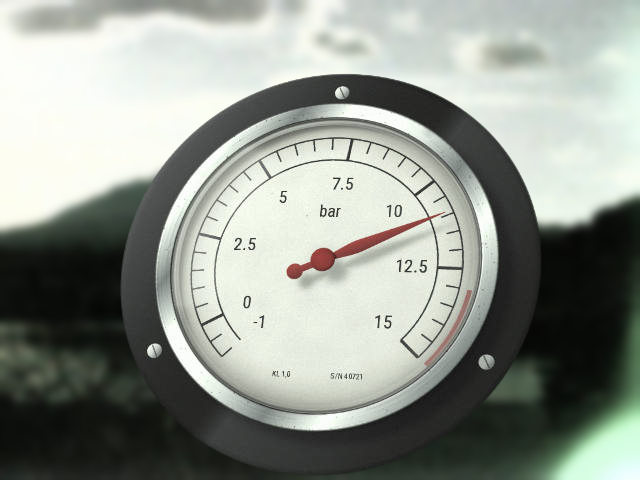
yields **11** bar
